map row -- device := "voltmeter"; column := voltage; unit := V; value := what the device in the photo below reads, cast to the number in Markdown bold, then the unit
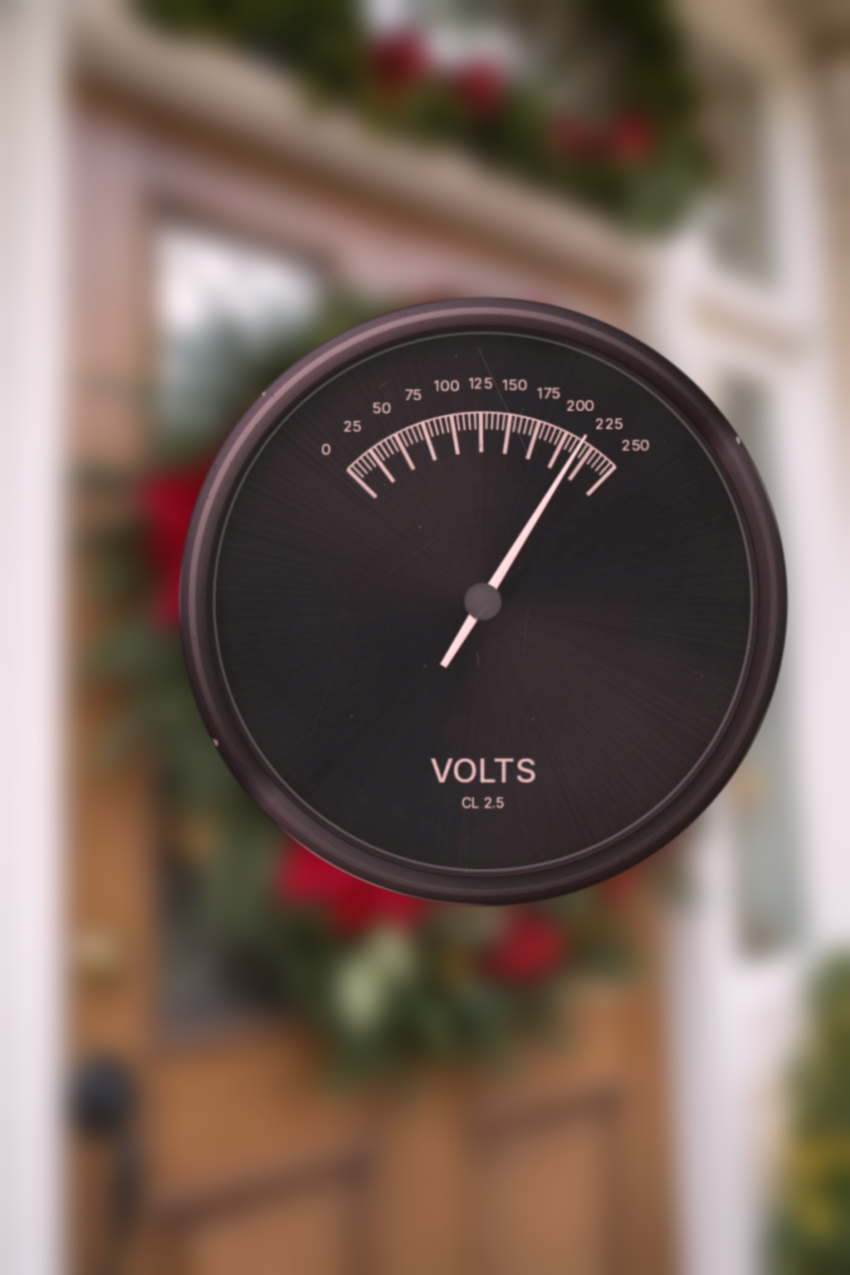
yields **215** V
